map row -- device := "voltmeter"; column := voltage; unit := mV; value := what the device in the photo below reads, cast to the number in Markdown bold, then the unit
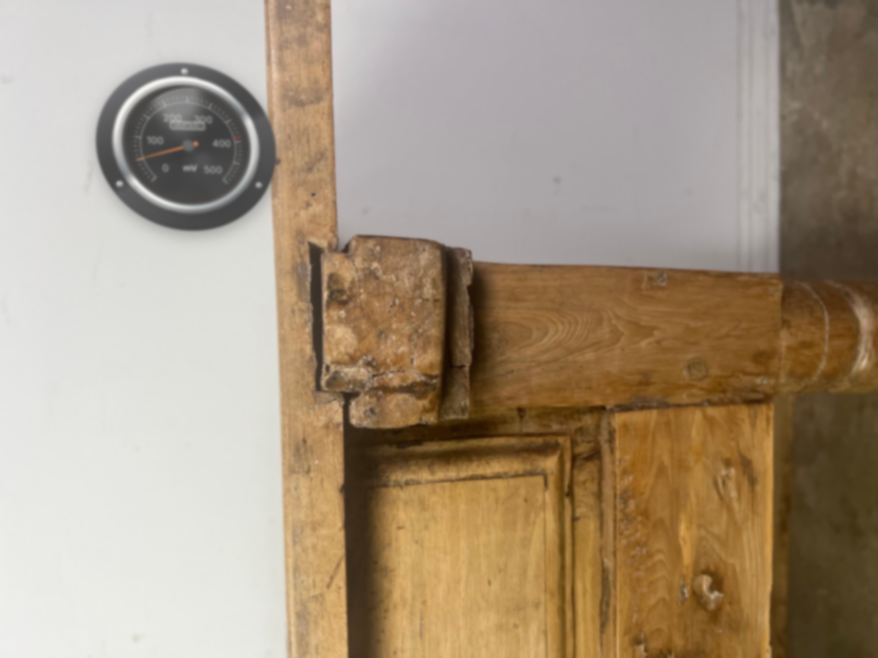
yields **50** mV
